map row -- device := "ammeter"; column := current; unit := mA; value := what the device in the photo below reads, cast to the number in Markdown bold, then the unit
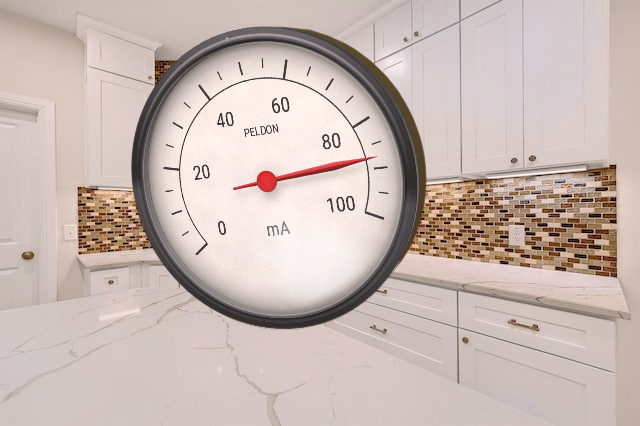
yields **87.5** mA
